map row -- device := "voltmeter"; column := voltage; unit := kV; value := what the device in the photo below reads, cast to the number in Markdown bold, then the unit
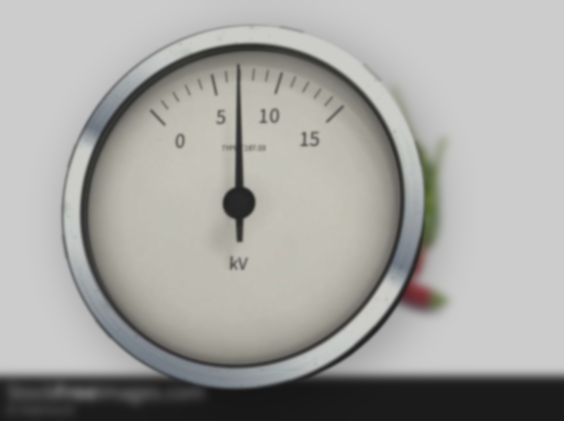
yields **7** kV
